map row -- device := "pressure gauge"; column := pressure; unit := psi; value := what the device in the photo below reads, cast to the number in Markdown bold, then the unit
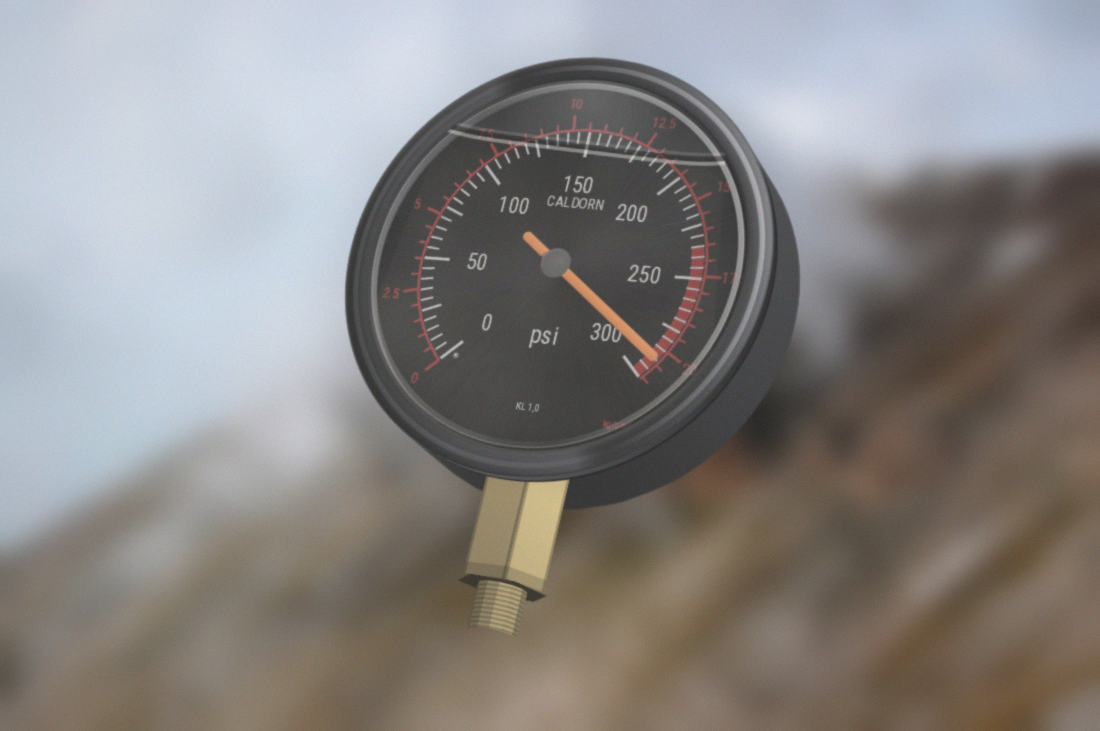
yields **290** psi
